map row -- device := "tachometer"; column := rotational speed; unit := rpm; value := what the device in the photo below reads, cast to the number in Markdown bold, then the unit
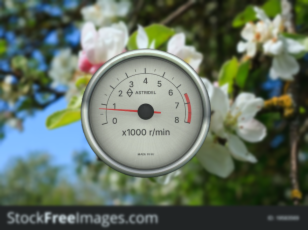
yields **750** rpm
